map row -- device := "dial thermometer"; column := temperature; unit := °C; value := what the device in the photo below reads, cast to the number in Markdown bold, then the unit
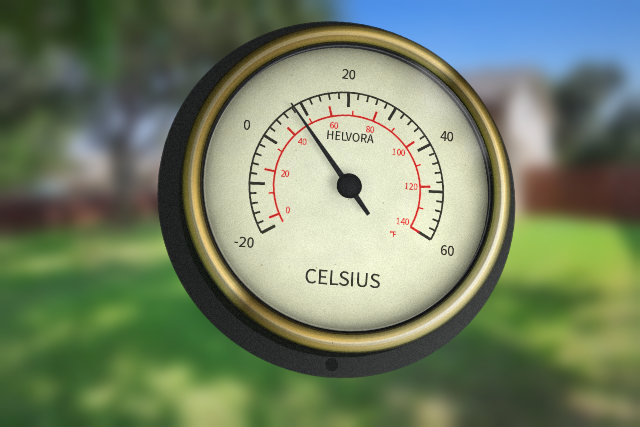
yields **8** °C
